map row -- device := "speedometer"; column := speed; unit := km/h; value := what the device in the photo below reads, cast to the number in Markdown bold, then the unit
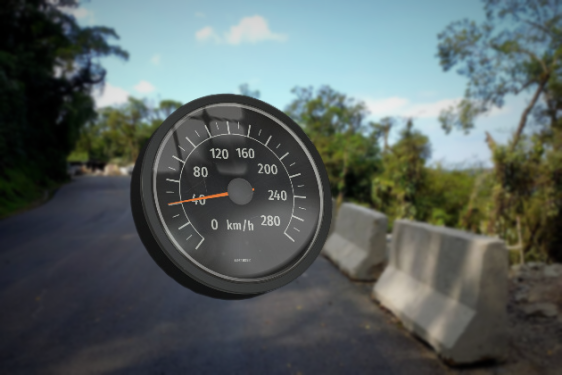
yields **40** km/h
